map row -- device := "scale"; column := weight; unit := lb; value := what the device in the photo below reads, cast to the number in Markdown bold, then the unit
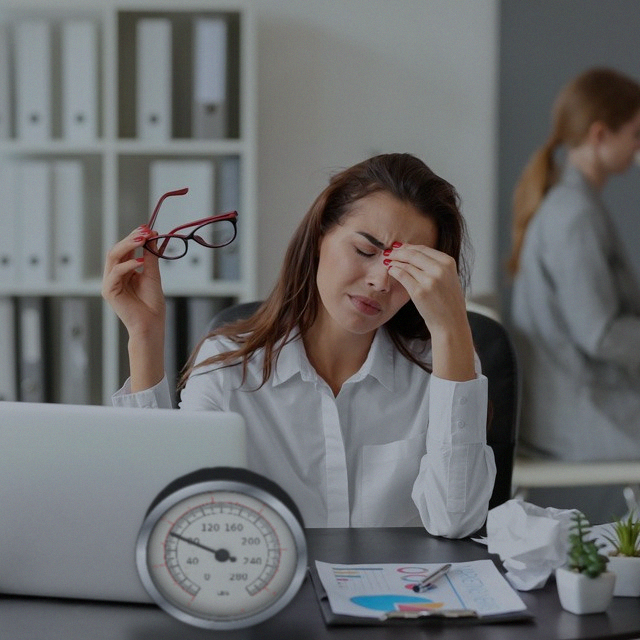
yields **80** lb
